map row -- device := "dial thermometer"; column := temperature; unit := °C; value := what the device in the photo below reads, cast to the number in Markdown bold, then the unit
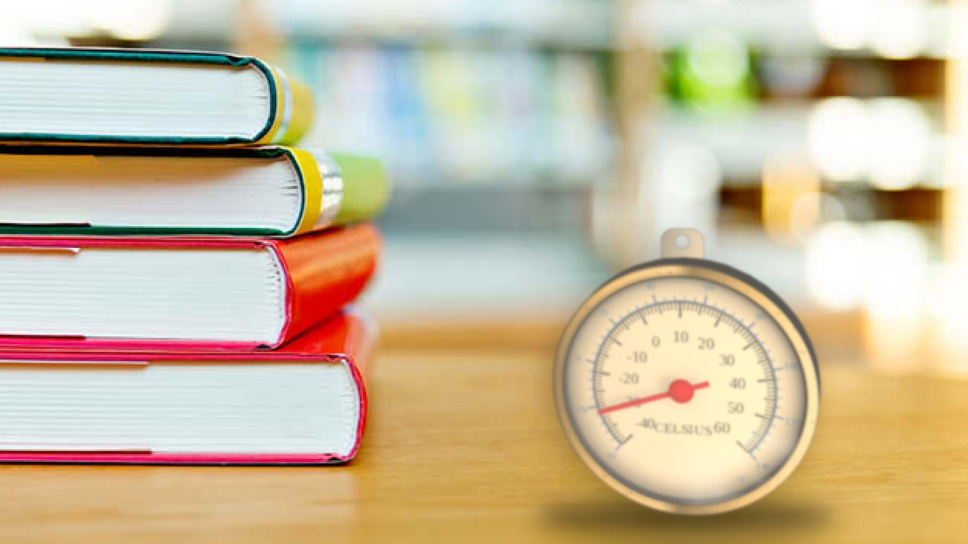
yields **-30** °C
